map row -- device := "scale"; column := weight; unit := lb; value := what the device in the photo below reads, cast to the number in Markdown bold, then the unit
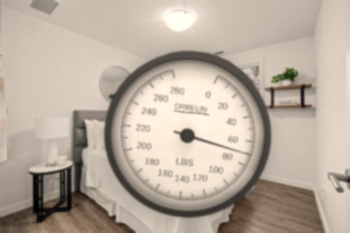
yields **70** lb
